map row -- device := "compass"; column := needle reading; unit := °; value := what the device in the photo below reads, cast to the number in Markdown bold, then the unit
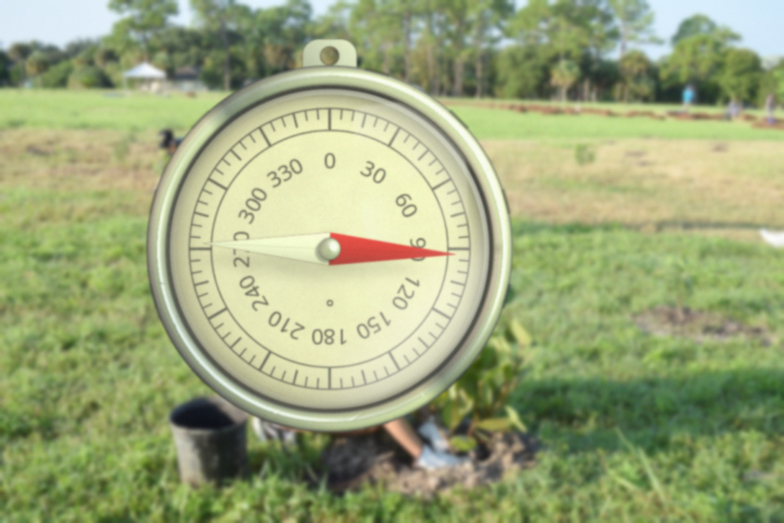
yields **92.5** °
